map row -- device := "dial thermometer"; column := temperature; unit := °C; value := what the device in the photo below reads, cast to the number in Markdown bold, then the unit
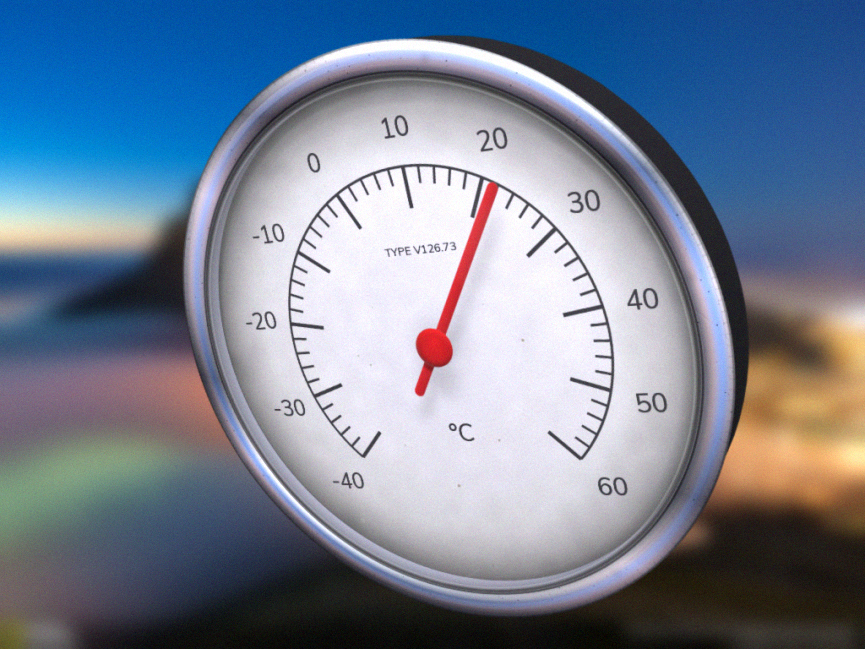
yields **22** °C
